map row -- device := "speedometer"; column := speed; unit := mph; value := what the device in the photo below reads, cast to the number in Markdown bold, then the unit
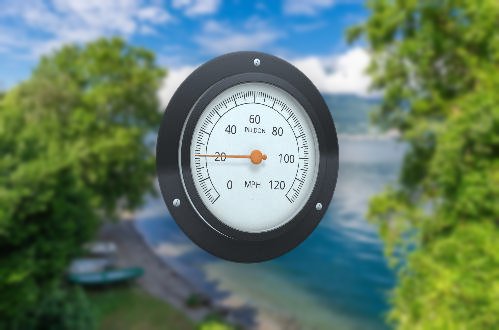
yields **20** mph
